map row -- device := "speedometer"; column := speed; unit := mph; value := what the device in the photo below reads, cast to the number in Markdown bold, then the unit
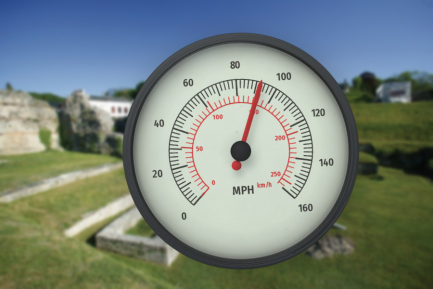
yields **92** mph
